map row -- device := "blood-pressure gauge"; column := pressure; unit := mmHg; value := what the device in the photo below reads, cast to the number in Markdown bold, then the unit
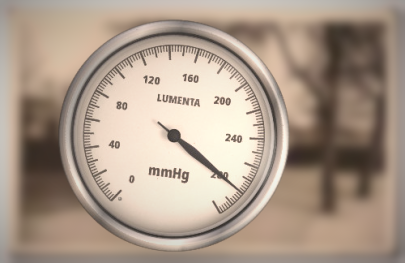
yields **280** mmHg
